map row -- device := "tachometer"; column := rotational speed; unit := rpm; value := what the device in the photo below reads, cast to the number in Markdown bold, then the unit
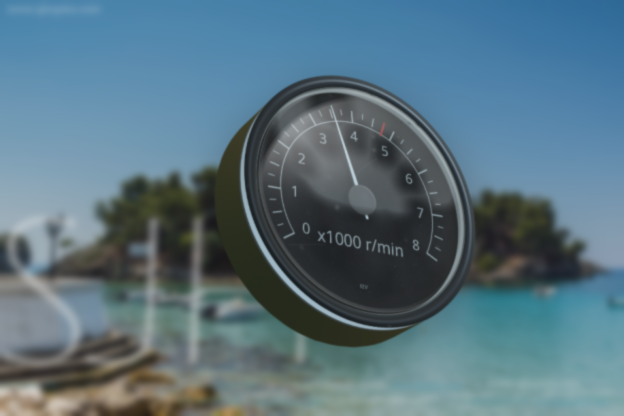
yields **3500** rpm
